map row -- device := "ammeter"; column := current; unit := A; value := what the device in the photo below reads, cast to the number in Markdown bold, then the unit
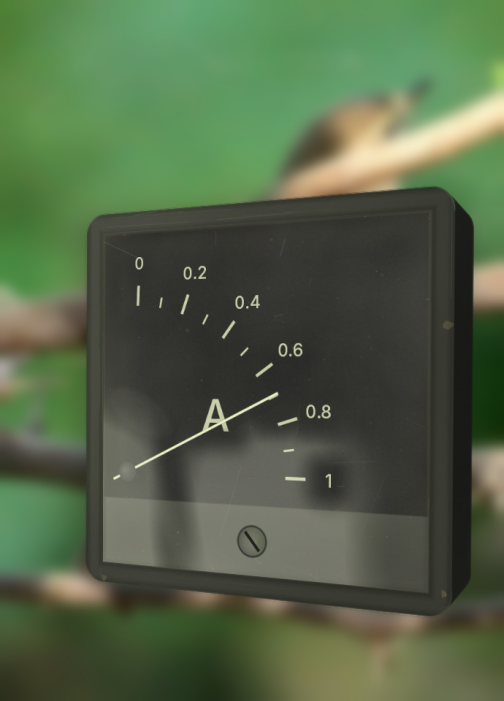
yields **0.7** A
